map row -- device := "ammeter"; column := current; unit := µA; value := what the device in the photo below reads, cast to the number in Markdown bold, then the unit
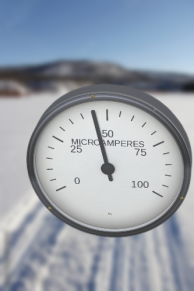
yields **45** µA
